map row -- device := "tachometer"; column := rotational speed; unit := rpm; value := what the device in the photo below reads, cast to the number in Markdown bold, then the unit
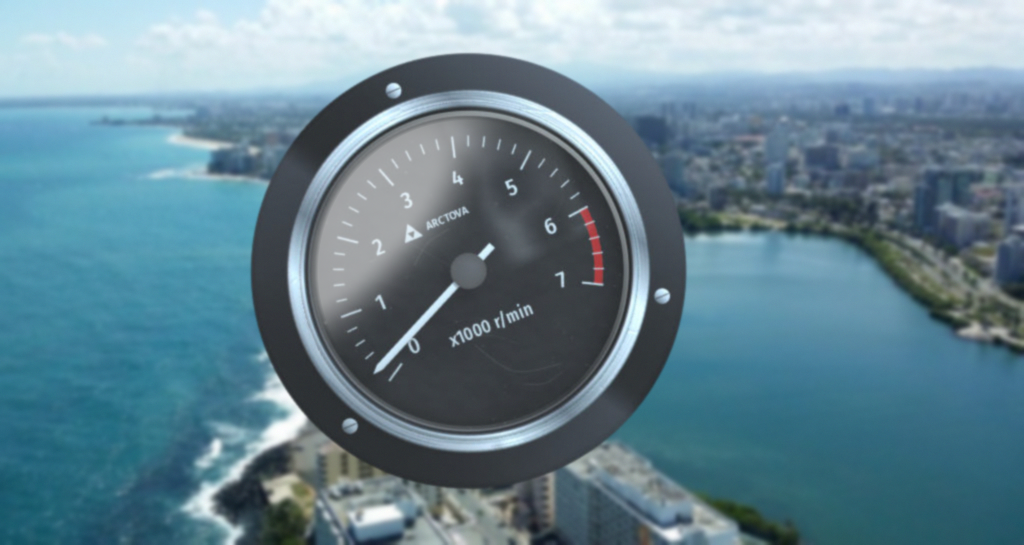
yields **200** rpm
